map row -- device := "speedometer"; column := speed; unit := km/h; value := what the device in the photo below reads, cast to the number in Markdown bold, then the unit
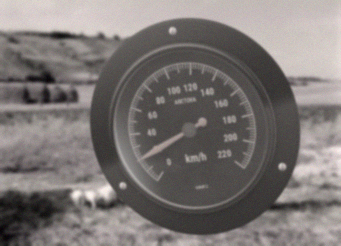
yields **20** km/h
